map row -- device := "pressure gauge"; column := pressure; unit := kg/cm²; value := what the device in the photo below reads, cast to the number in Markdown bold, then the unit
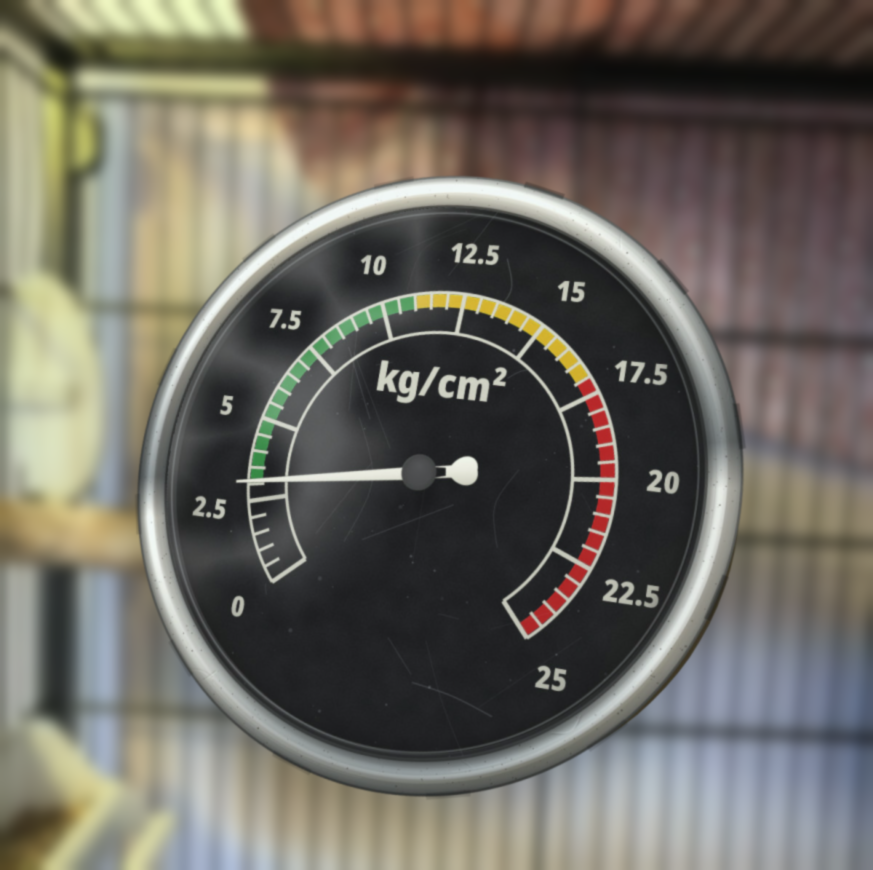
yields **3** kg/cm²
